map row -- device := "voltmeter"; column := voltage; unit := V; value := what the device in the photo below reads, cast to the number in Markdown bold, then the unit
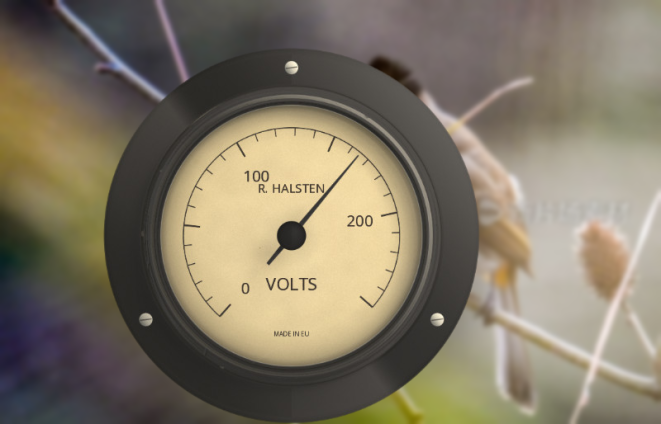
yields **165** V
